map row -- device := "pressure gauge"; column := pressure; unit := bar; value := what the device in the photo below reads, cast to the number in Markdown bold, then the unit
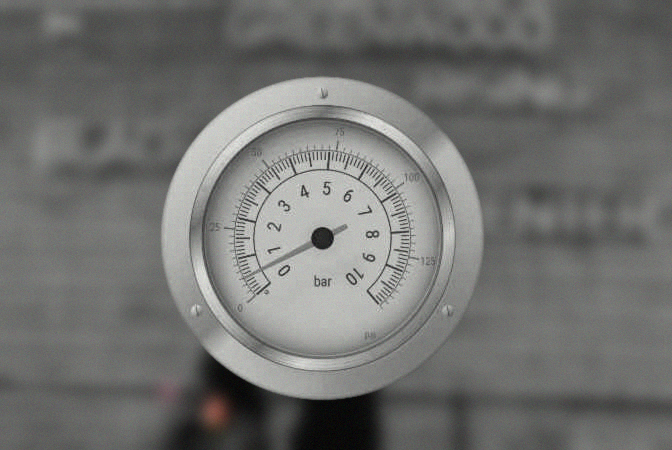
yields **0.5** bar
